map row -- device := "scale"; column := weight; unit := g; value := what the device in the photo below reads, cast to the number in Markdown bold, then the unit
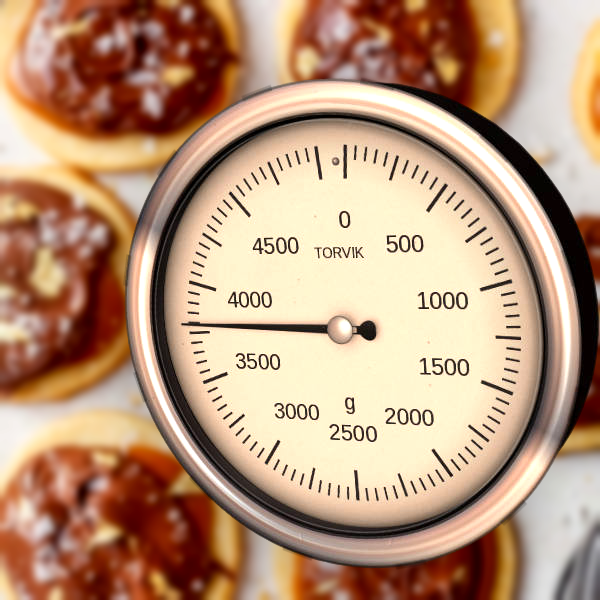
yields **3800** g
